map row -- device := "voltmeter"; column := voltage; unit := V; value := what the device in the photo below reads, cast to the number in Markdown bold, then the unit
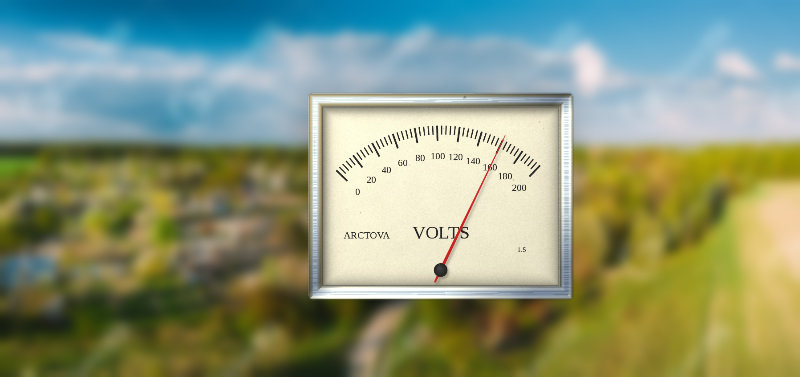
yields **160** V
